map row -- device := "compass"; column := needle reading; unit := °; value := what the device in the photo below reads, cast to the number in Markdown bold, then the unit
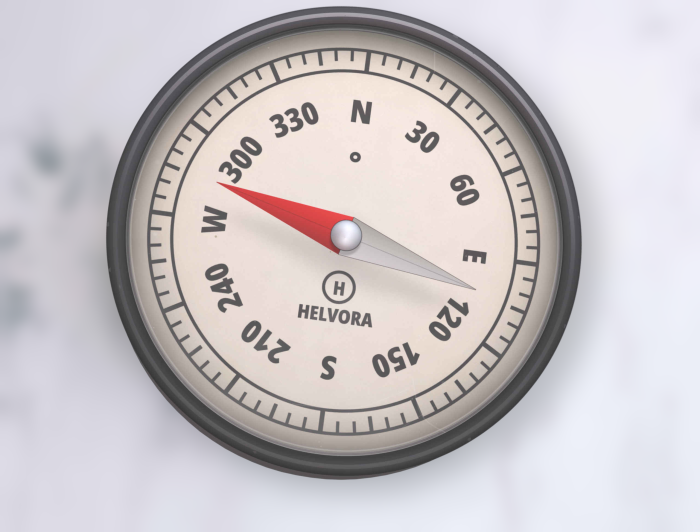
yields **285** °
